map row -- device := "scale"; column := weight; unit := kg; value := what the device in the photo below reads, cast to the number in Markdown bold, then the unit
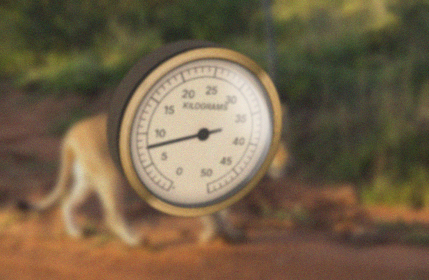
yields **8** kg
